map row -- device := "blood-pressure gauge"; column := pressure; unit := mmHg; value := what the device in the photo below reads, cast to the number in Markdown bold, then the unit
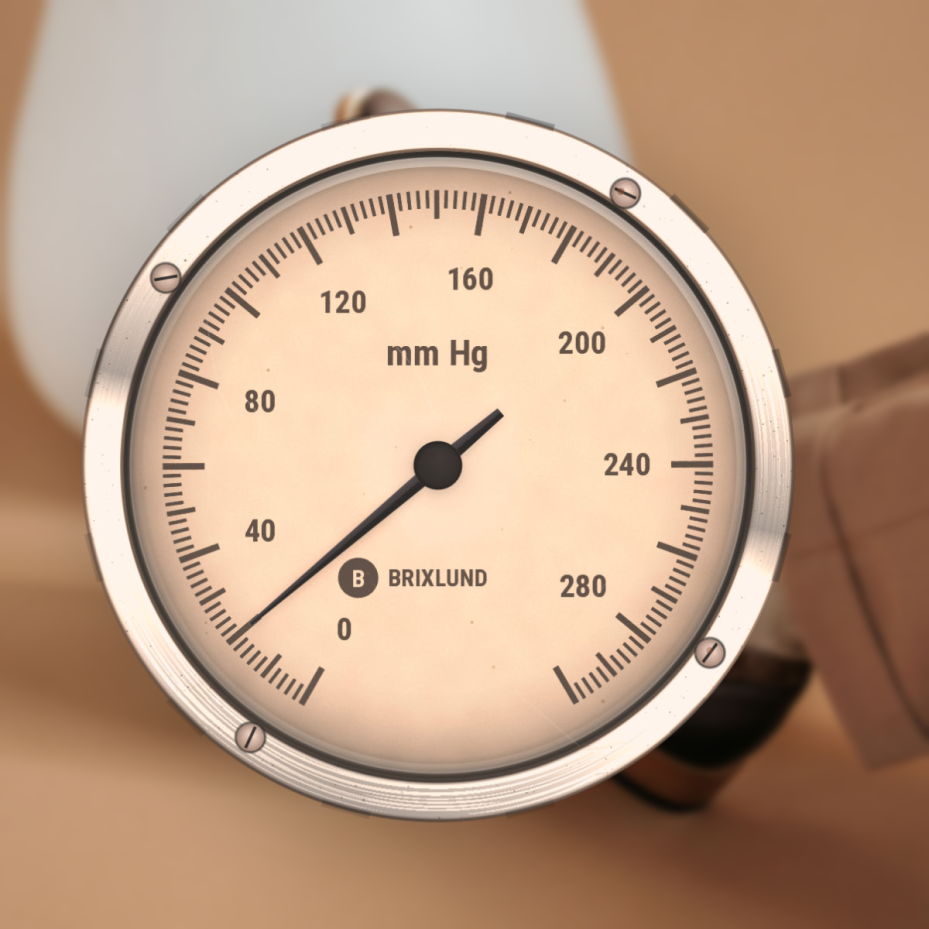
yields **20** mmHg
